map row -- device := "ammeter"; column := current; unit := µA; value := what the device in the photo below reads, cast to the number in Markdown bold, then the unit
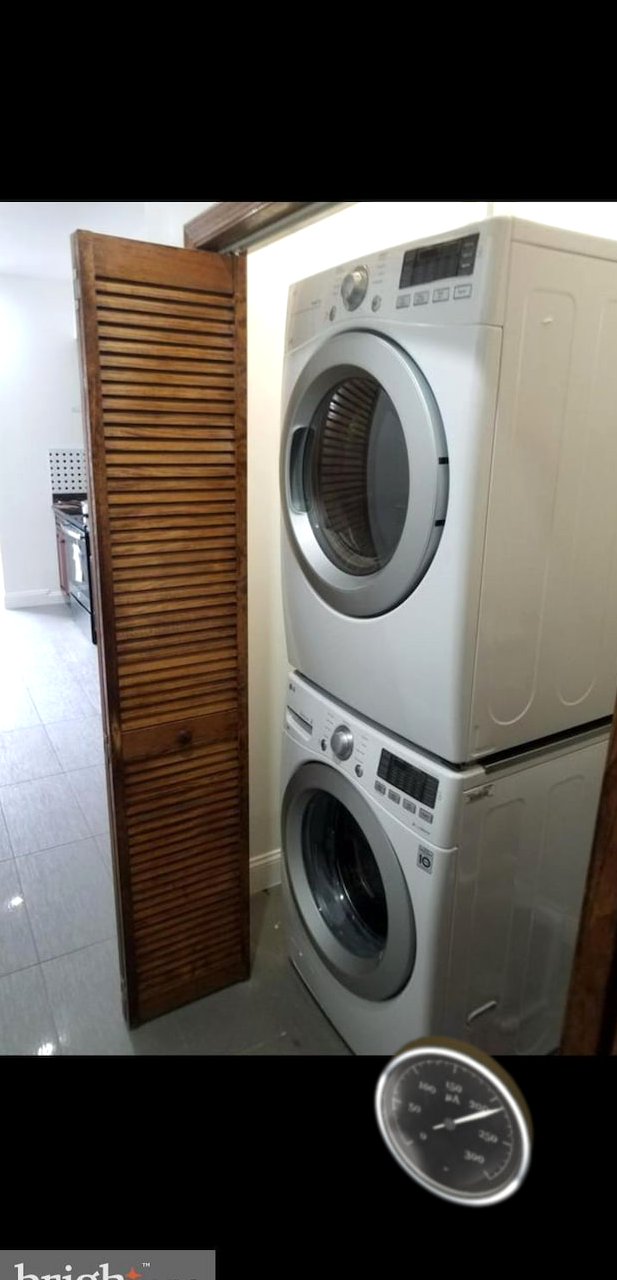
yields **210** µA
